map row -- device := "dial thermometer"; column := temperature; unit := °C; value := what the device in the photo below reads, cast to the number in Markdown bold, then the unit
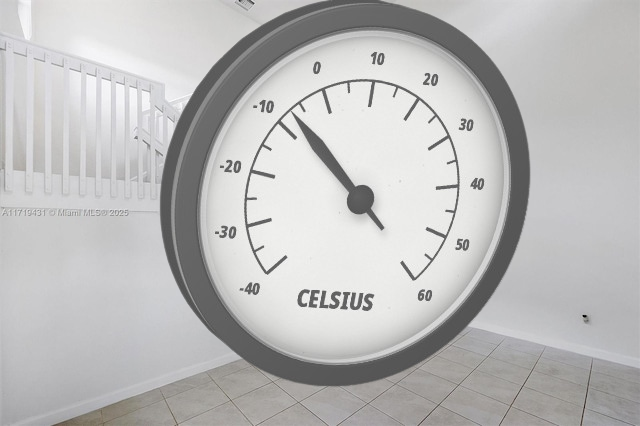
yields **-7.5** °C
